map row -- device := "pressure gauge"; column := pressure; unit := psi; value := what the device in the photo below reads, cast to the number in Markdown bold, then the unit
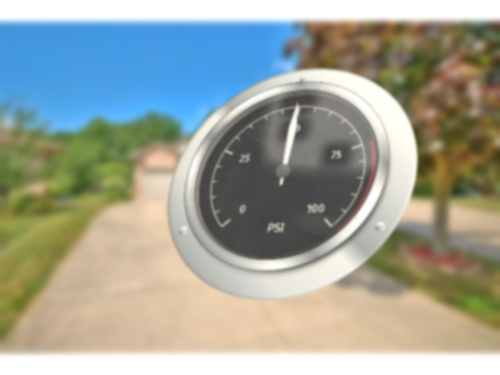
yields **50** psi
